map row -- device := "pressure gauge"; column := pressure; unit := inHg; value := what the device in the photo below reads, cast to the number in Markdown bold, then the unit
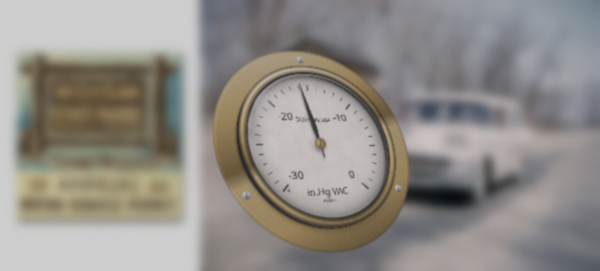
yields **-16** inHg
